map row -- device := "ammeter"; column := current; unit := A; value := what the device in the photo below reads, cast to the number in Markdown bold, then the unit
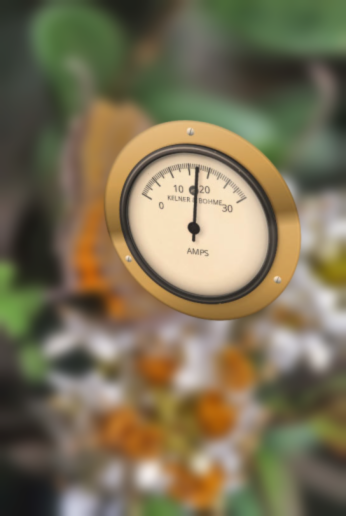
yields **17.5** A
